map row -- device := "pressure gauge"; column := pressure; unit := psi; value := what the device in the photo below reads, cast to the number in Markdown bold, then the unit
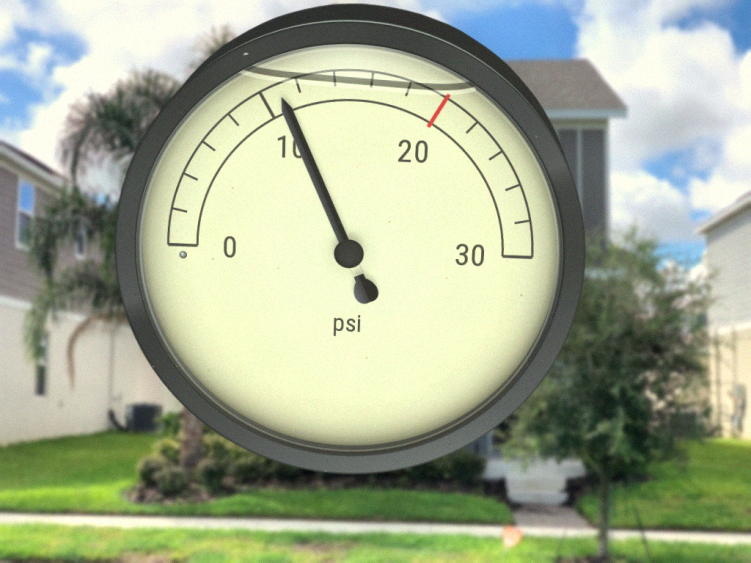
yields **11** psi
